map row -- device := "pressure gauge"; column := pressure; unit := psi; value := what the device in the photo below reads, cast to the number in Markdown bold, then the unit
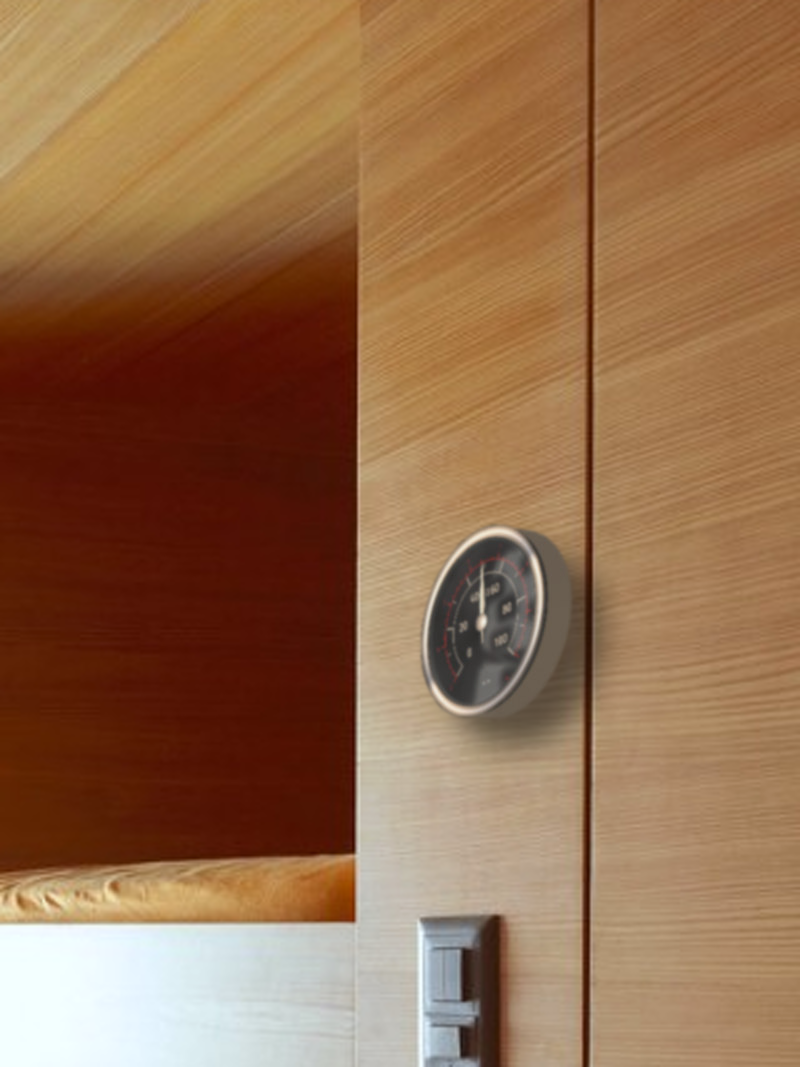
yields **50** psi
